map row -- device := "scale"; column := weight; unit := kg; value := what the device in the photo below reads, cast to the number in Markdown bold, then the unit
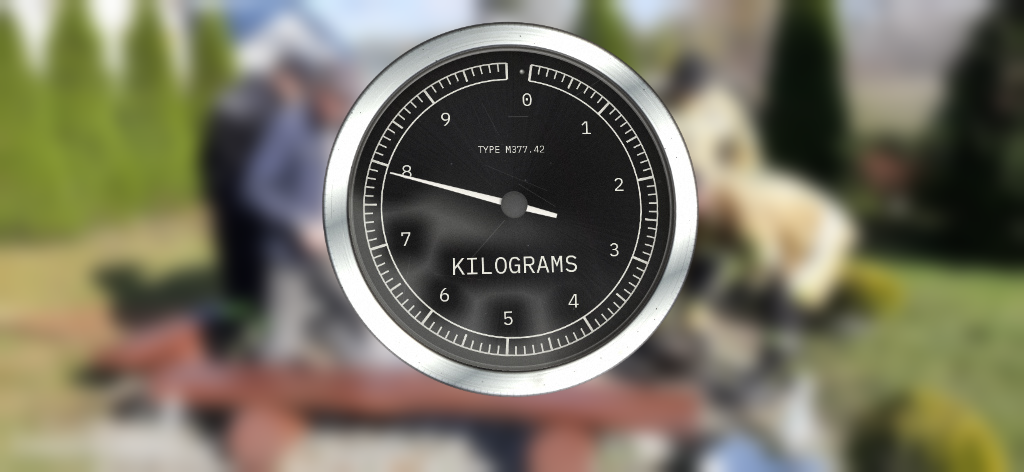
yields **7.9** kg
